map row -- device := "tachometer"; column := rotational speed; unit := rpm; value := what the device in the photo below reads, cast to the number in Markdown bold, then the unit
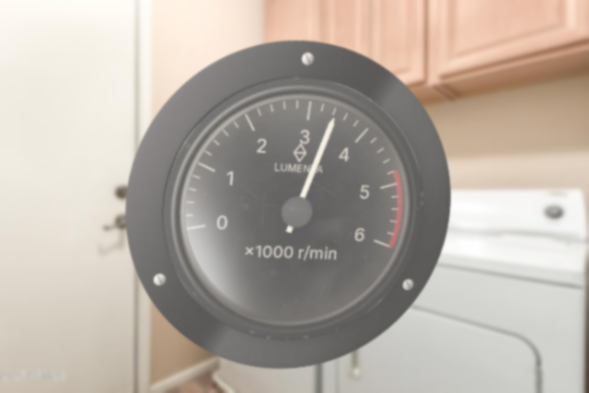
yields **3400** rpm
